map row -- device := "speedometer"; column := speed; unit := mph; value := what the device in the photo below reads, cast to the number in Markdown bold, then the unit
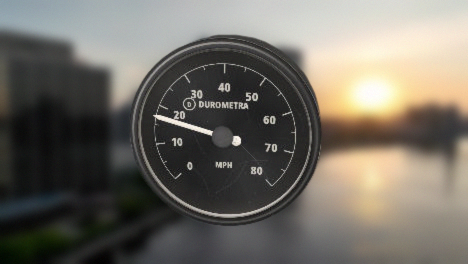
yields **17.5** mph
